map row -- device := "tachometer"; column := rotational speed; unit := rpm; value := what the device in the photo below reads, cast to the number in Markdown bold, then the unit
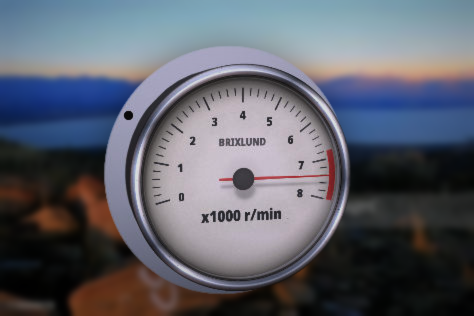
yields **7400** rpm
